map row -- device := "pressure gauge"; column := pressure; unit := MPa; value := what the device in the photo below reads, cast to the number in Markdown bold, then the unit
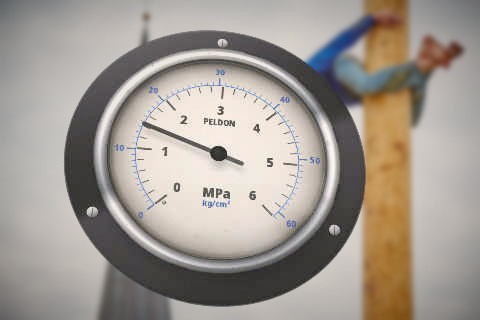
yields **1.4** MPa
